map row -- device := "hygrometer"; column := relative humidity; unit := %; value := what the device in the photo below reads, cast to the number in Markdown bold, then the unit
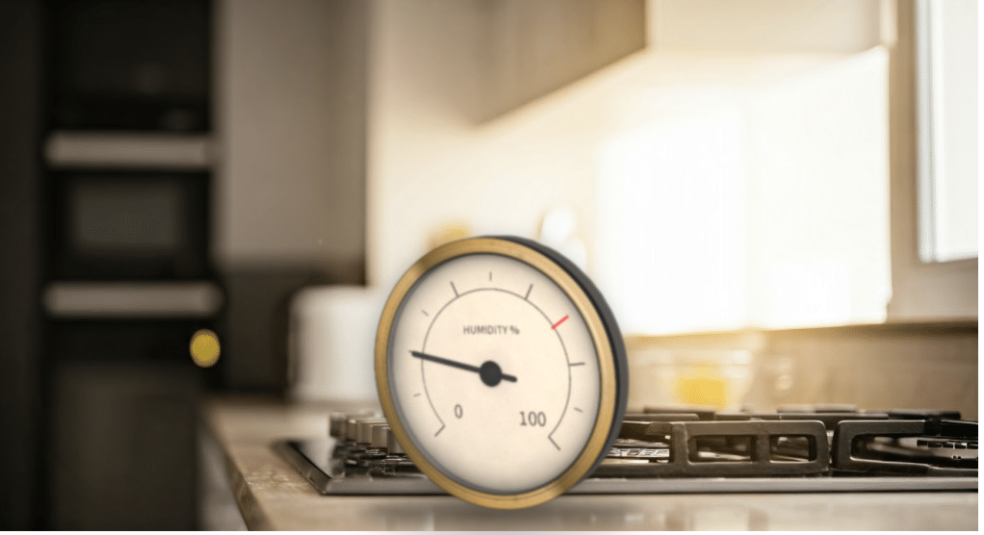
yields **20** %
